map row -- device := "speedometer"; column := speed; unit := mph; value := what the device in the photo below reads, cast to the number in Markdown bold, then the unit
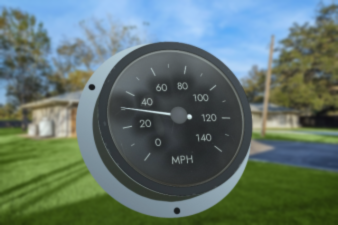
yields **30** mph
